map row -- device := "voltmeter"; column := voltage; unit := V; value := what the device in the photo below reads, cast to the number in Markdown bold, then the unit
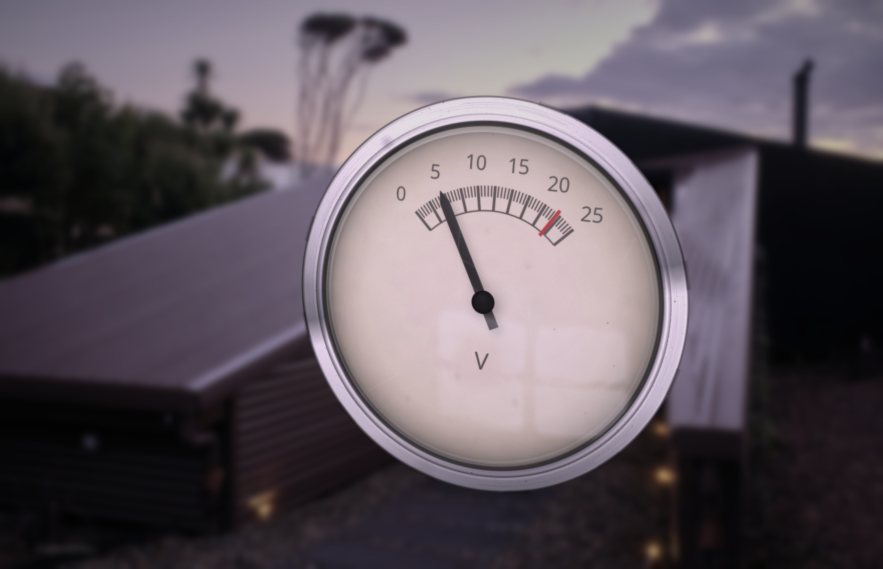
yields **5** V
